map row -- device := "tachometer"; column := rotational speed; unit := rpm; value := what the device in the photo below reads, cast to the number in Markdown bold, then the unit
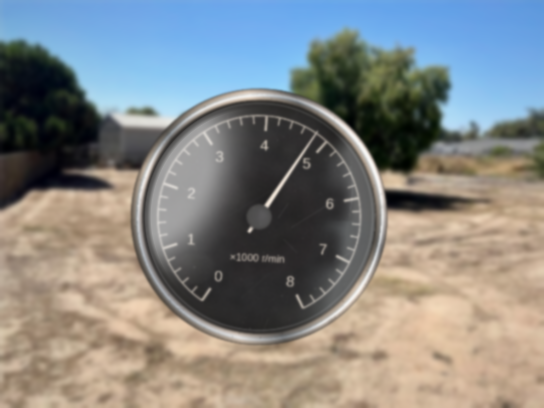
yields **4800** rpm
